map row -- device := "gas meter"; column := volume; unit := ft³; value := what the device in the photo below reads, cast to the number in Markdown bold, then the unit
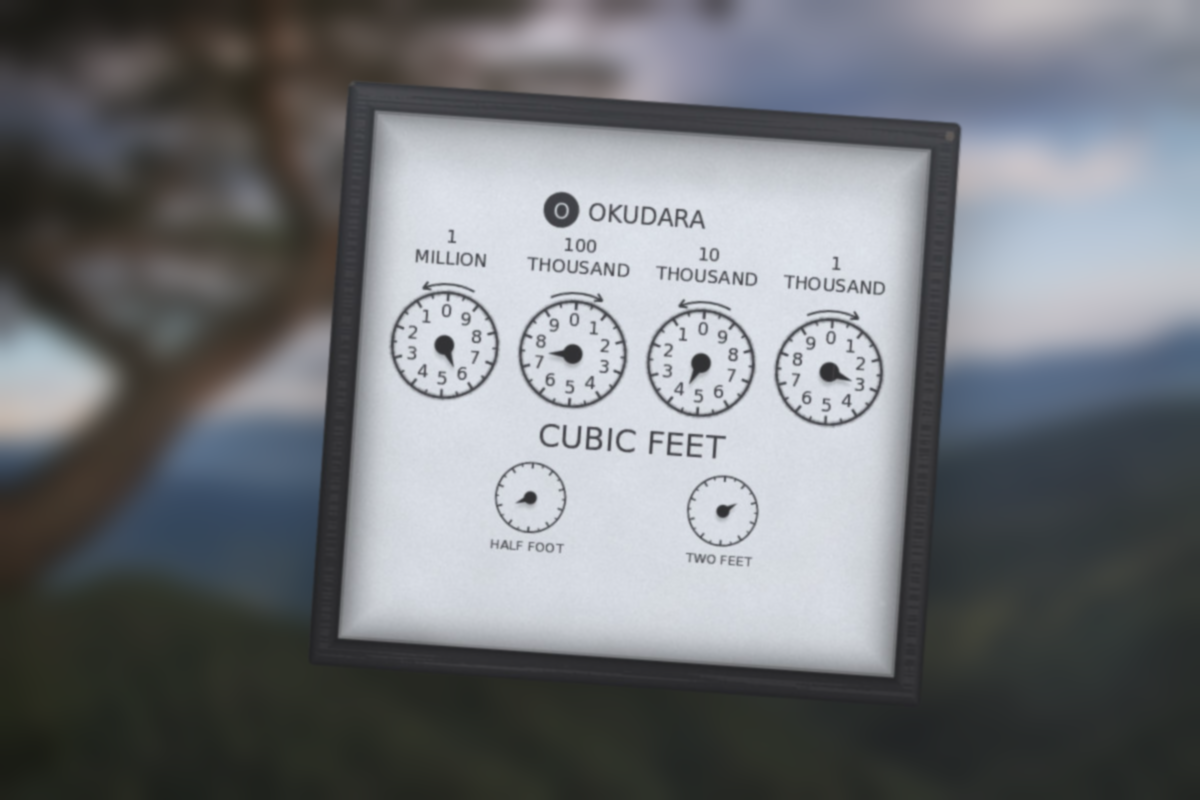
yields **574300** ft³
